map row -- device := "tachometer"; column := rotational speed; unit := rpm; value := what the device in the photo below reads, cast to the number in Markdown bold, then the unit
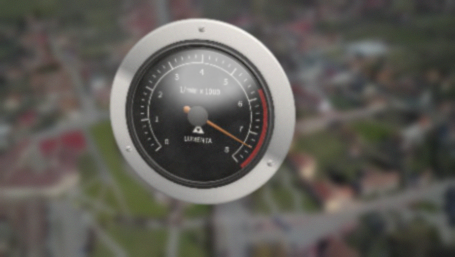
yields **7400** rpm
